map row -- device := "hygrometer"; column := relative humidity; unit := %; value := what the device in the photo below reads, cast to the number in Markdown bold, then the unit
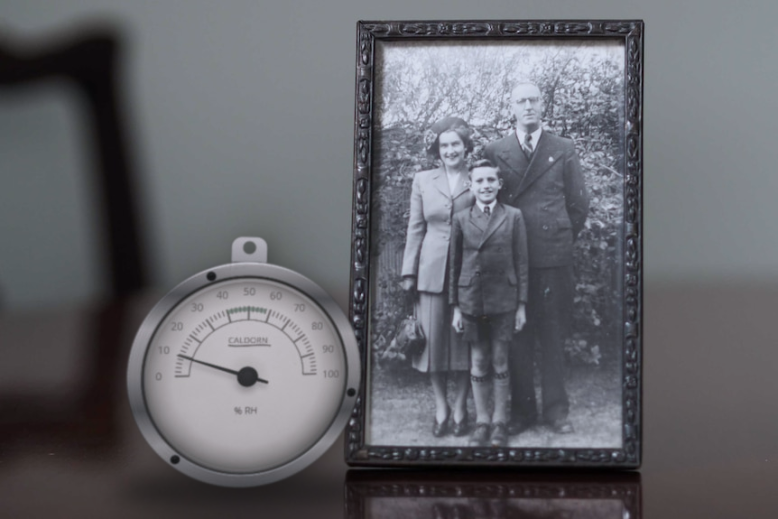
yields **10** %
